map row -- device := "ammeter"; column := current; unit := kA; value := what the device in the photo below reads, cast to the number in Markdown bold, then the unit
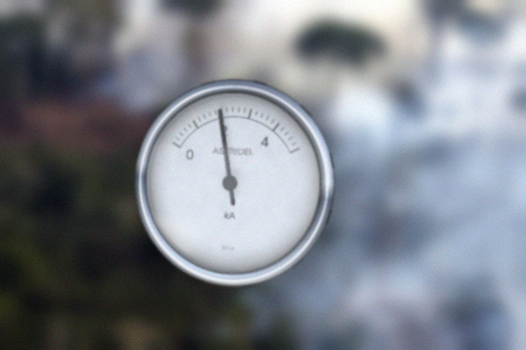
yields **2** kA
